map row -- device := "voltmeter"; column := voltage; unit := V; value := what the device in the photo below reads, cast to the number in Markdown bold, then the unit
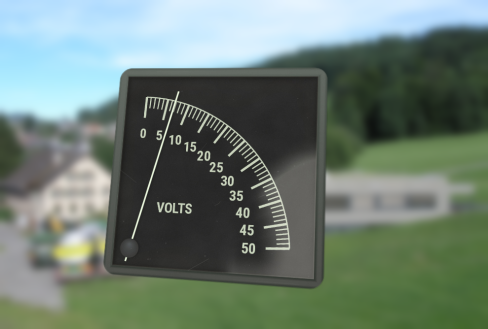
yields **7** V
